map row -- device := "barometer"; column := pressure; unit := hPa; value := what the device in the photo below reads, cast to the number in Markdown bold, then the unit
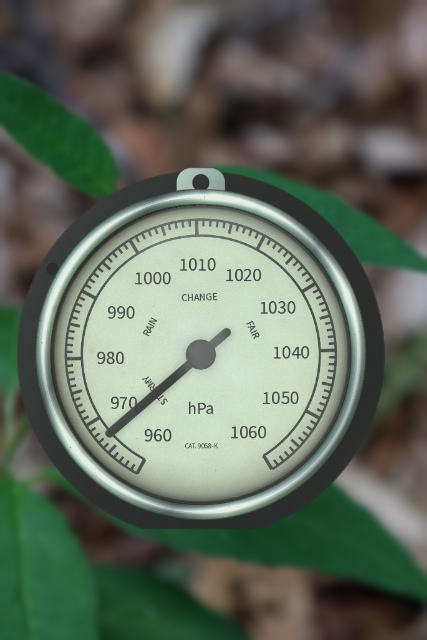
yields **967** hPa
